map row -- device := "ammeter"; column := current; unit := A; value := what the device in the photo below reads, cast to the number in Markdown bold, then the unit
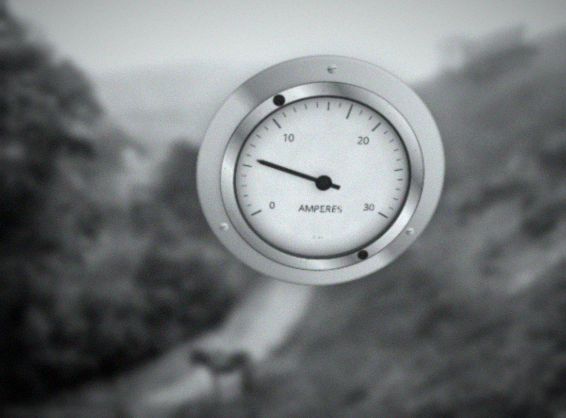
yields **6** A
